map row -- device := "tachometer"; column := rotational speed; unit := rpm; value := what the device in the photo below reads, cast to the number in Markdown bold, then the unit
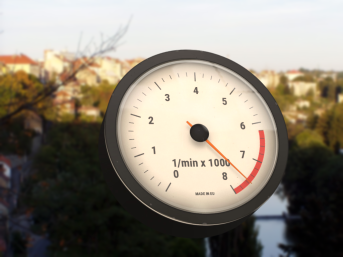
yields **7600** rpm
